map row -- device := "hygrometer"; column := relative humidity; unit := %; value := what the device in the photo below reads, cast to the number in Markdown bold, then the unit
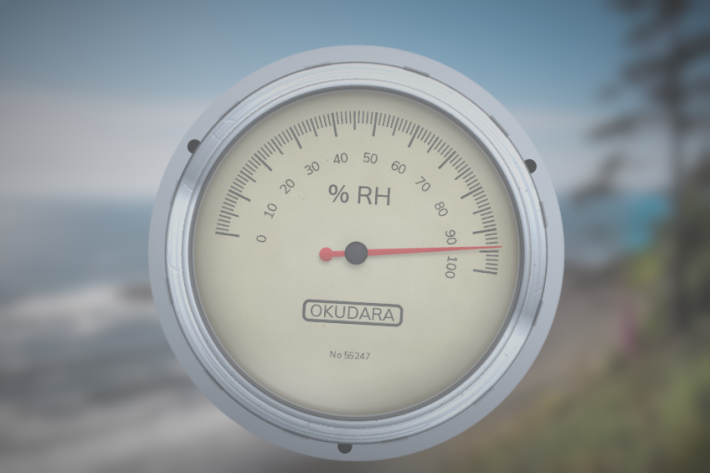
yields **94** %
